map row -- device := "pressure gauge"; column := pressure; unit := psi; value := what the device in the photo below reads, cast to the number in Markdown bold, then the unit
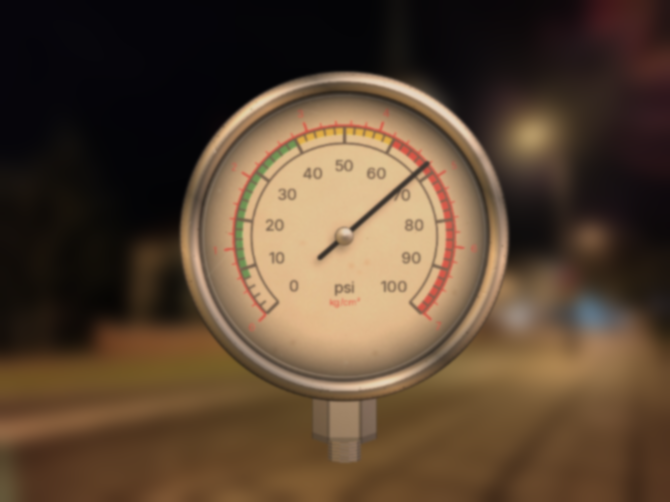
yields **68** psi
